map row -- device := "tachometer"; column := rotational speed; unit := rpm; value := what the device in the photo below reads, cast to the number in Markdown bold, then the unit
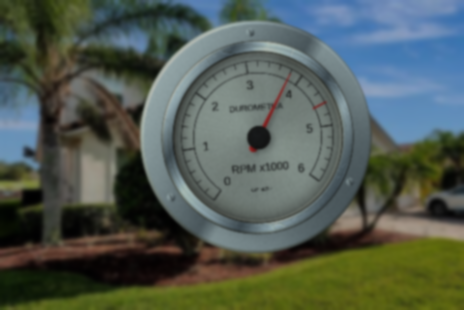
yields **3800** rpm
